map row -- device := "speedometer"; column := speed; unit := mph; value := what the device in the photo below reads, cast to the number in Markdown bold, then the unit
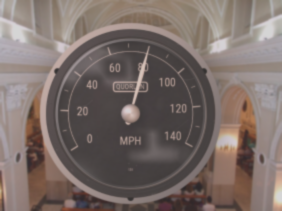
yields **80** mph
